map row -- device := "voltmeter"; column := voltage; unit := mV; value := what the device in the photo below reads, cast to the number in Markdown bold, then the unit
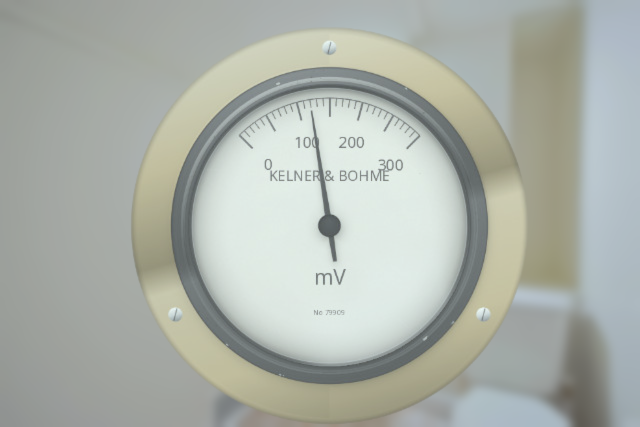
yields **120** mV
